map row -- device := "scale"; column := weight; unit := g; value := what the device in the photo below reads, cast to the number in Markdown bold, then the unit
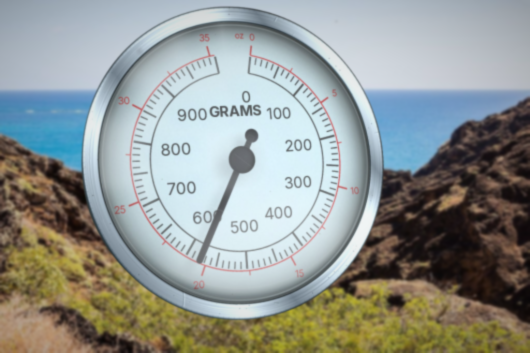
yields **580** g
